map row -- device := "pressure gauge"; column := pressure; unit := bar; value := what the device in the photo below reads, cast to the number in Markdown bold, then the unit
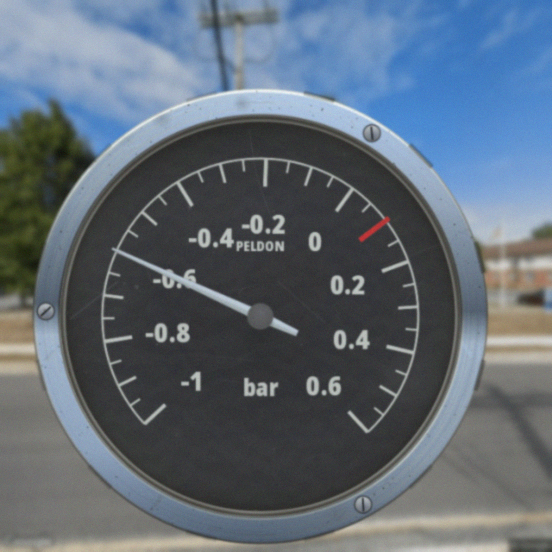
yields **-0.6** bar
